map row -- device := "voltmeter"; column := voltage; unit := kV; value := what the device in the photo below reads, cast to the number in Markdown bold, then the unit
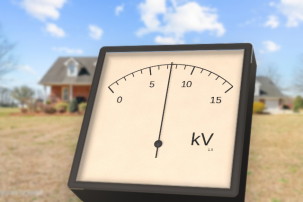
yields **7.5** kV
